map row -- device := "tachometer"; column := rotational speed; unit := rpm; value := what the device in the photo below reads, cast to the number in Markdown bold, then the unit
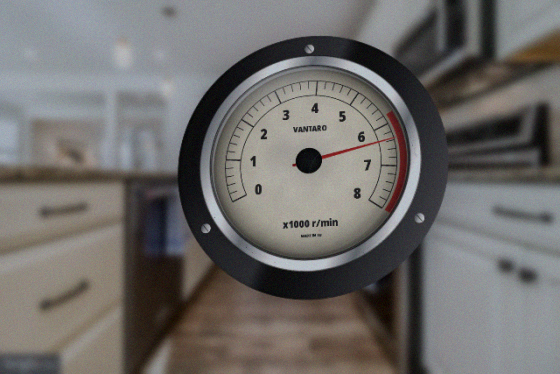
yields **6400** rpm
